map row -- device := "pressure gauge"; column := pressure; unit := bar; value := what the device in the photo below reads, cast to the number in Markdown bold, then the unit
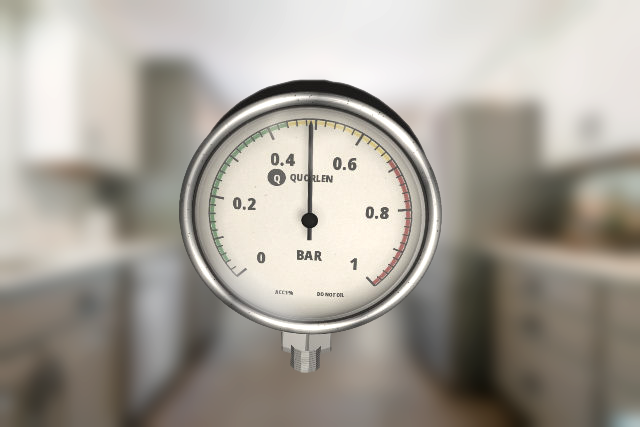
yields **0.49** bar
